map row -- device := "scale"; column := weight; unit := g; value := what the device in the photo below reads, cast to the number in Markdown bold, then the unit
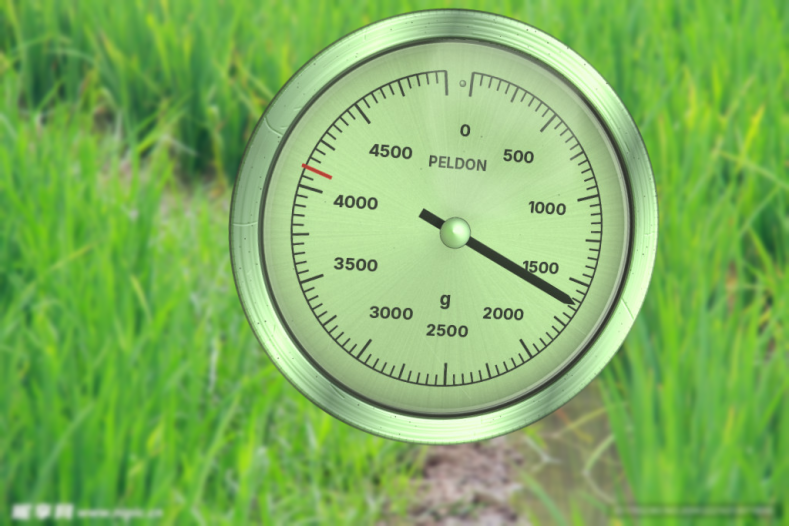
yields **1625** g
